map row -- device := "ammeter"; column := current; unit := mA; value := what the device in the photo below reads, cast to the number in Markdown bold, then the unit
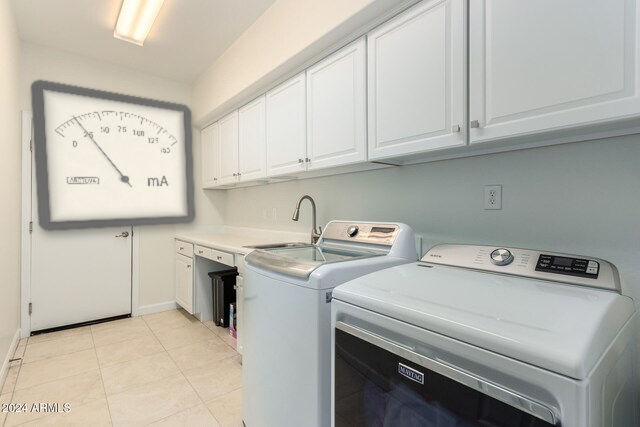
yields **25** mA
